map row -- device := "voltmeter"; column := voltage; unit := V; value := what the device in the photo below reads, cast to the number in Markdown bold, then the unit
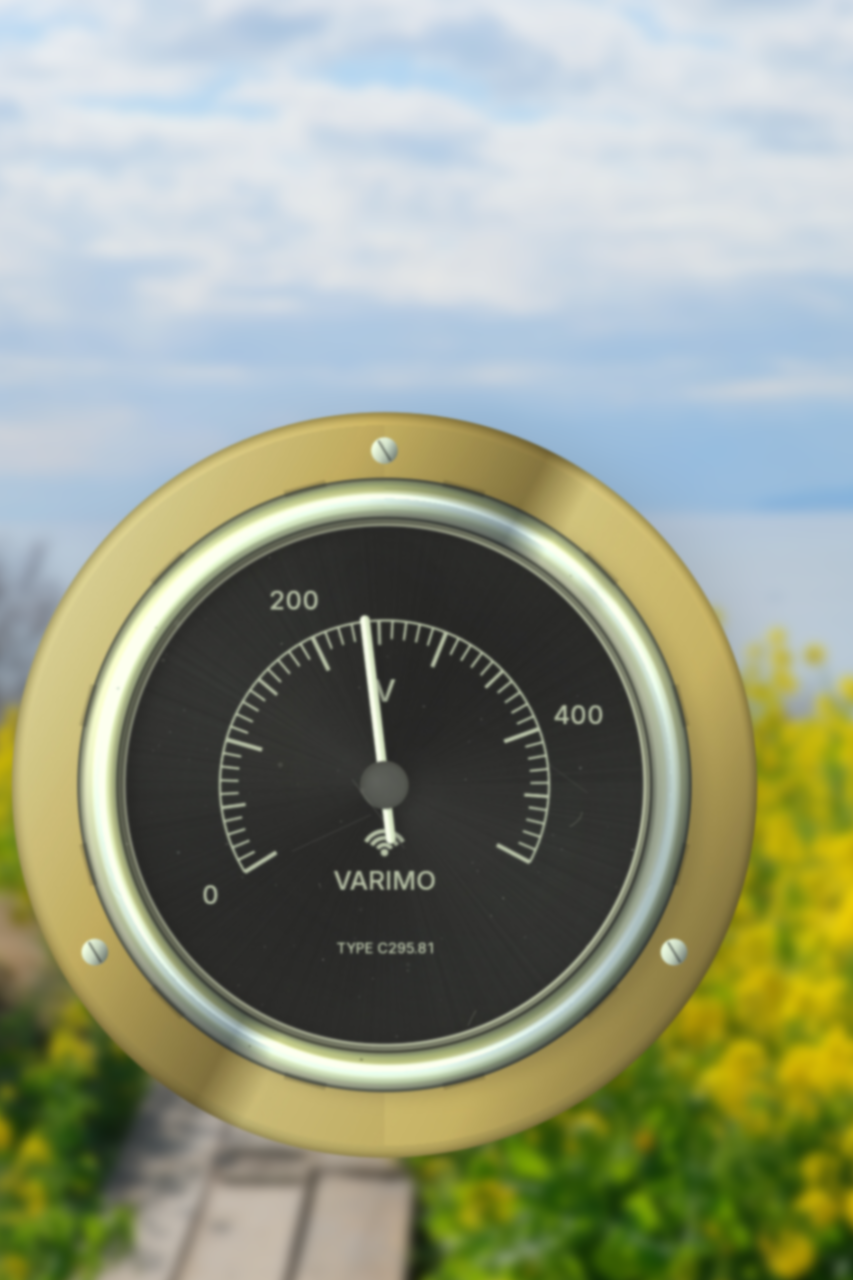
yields **240** V
